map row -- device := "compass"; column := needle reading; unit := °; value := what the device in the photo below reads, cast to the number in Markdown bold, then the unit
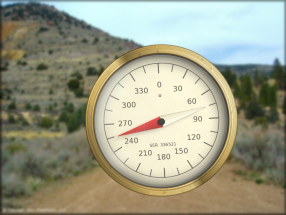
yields **255** °
